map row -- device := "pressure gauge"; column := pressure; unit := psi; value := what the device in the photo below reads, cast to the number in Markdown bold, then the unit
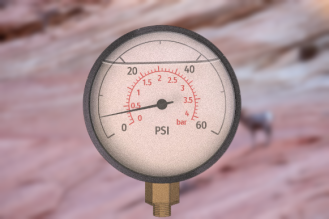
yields **5** psi
